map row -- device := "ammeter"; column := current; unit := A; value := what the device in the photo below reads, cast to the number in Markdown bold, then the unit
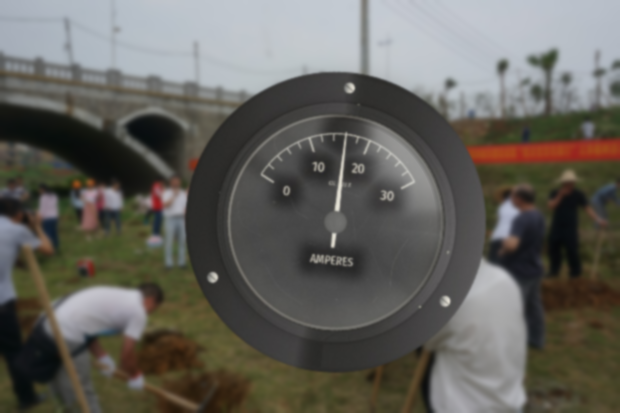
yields **16** A
